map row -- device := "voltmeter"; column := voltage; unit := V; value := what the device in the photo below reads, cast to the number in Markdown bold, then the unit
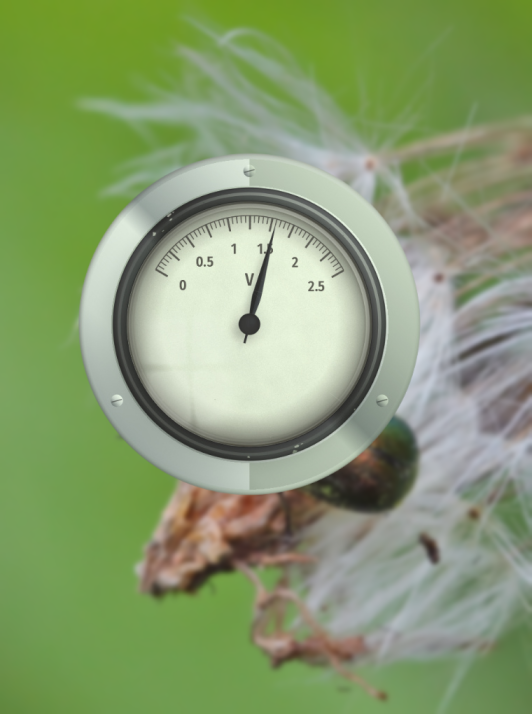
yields **1.55** V
